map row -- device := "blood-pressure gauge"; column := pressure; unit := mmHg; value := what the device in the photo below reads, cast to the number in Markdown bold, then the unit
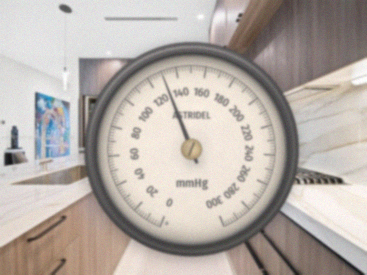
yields **130** mmHg
